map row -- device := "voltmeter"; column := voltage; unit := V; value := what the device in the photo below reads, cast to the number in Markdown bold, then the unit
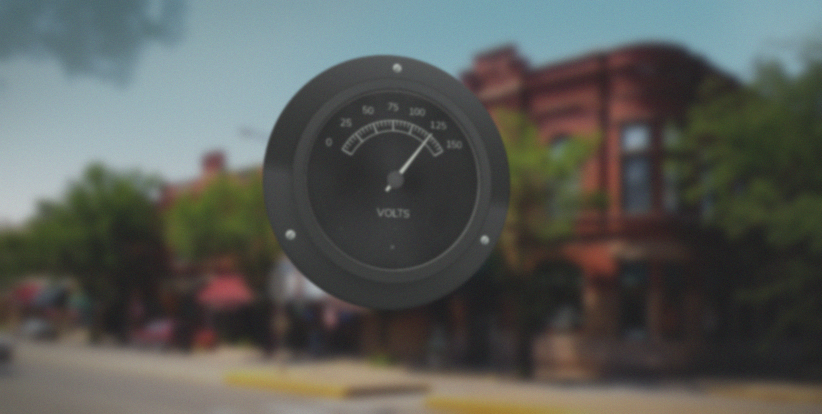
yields **125** V
